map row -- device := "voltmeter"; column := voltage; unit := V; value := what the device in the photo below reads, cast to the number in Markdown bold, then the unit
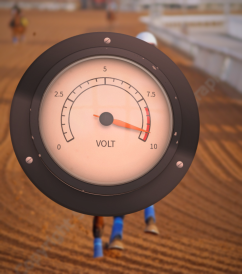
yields **9.5** V
